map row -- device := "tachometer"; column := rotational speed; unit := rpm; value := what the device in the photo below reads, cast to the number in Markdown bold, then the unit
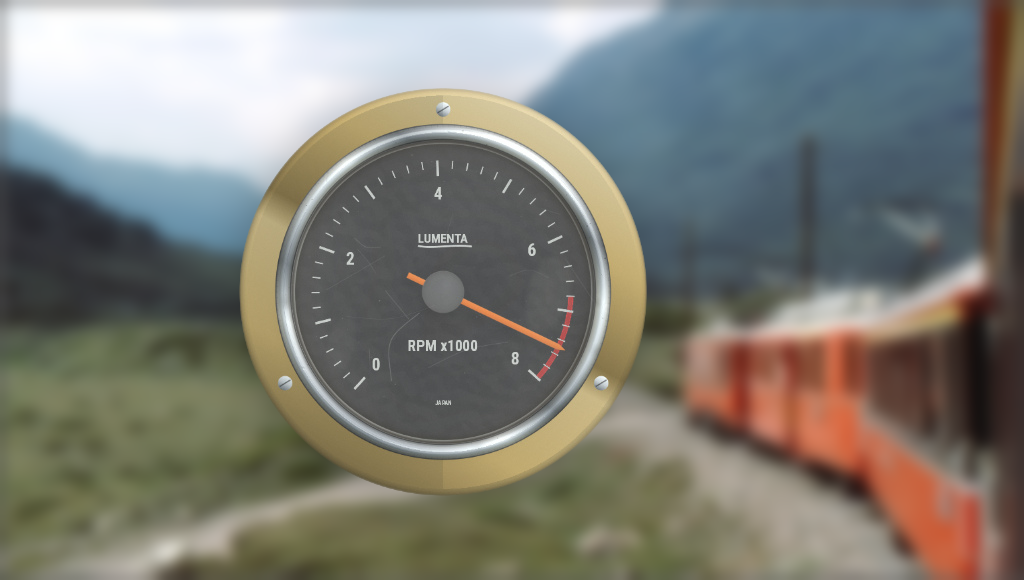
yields **7500** rpm
